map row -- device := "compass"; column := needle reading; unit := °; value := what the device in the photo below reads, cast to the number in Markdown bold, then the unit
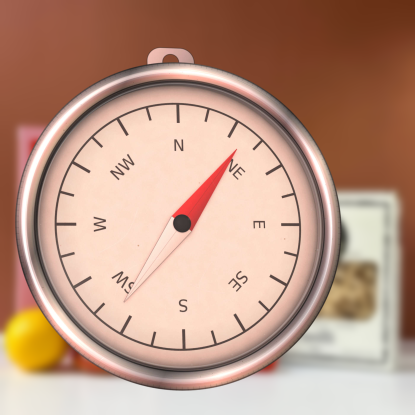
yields **37.5** °
